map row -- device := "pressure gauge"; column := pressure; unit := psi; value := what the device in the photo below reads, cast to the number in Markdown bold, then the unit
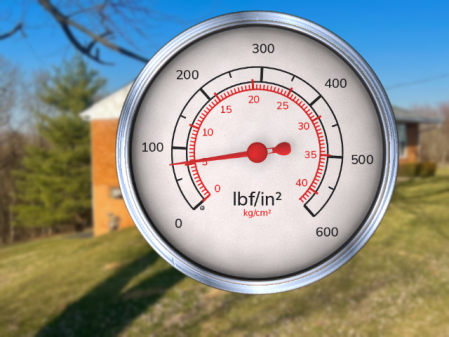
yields **75** psi
